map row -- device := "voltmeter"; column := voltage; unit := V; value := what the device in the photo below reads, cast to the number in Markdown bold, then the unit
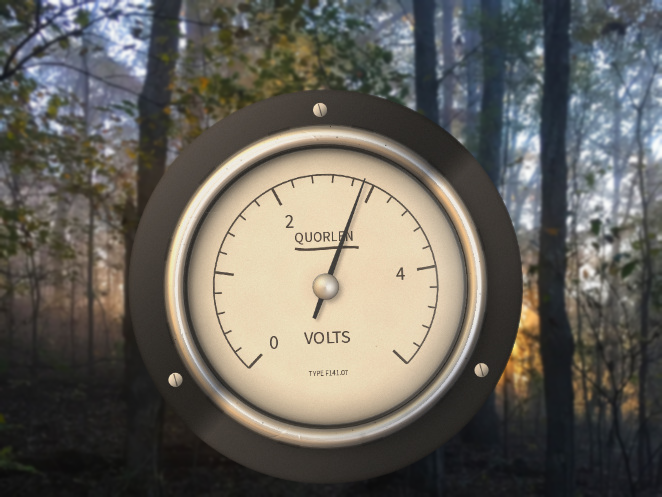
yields **2.9** V
